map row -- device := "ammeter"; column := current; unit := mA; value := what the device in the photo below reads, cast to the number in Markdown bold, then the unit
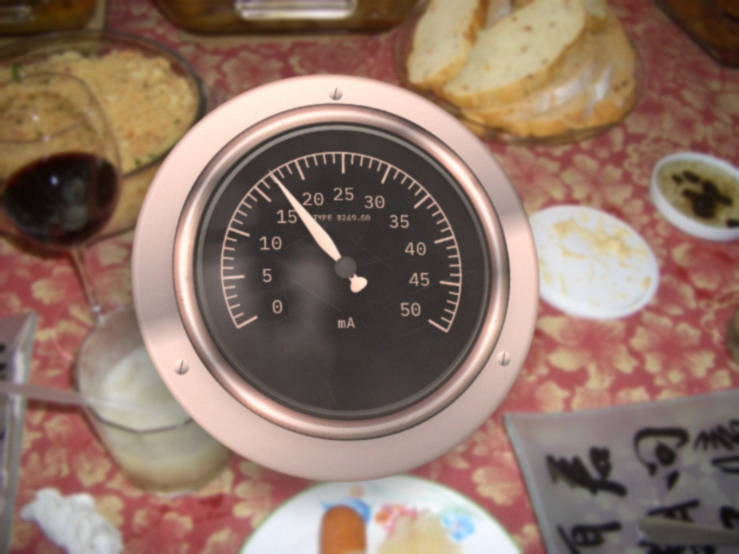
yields **17** mA
